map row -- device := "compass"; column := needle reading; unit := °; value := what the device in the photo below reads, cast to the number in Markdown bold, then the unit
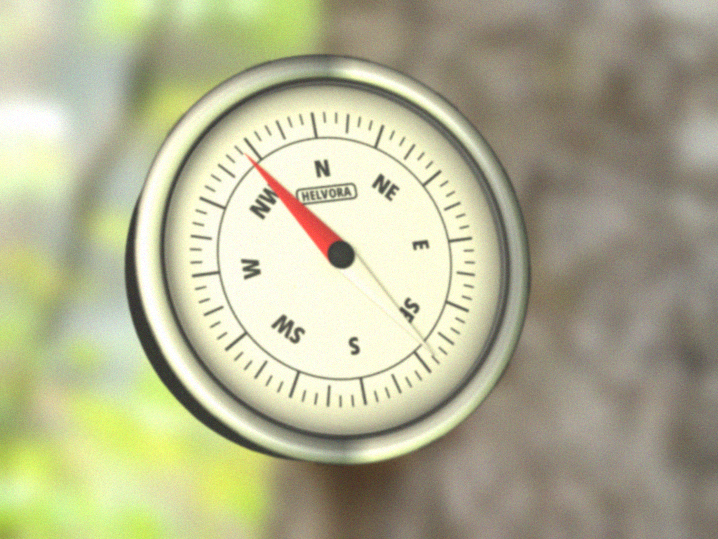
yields **325** °
